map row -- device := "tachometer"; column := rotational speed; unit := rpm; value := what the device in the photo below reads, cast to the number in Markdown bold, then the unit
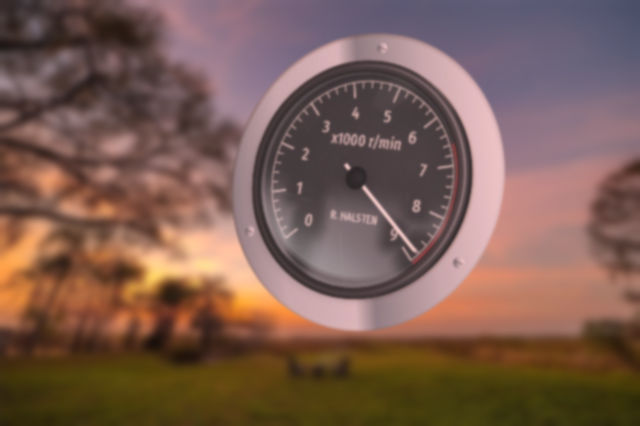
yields **8800** rpm
